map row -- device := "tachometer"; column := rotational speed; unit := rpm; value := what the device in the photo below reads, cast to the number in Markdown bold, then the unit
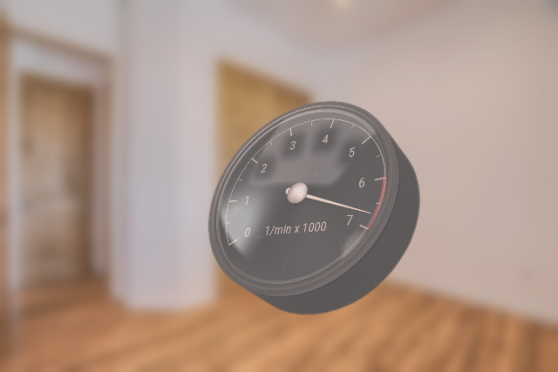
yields **6750** rpm
